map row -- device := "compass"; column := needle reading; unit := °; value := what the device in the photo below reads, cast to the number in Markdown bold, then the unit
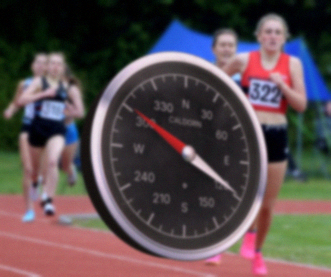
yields **300** °
